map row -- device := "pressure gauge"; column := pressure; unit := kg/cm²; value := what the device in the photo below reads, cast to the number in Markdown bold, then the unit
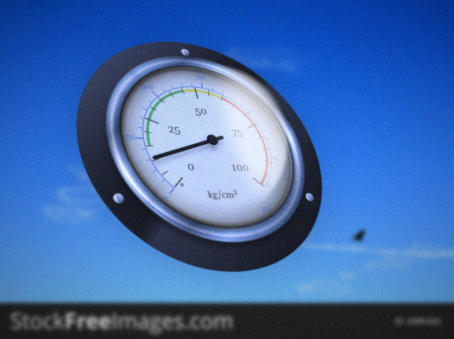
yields **10** kg/cm²
